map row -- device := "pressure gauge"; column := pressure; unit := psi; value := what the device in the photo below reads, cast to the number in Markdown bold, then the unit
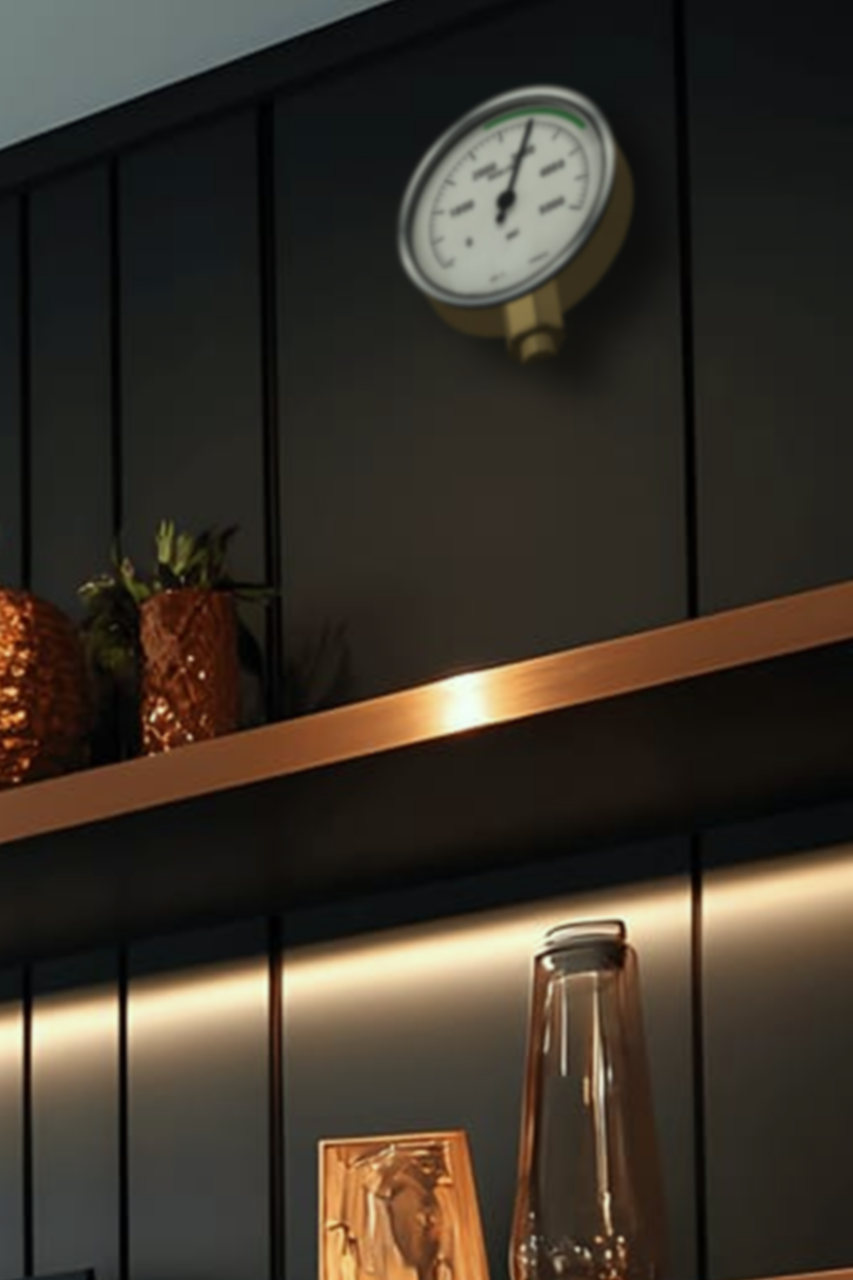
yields **3000** psi
